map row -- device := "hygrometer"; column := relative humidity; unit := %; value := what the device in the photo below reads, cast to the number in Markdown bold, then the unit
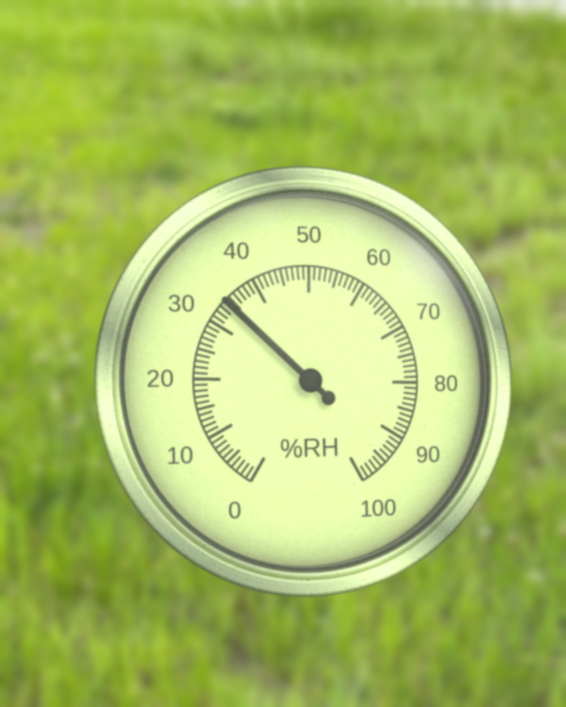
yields **34** %
